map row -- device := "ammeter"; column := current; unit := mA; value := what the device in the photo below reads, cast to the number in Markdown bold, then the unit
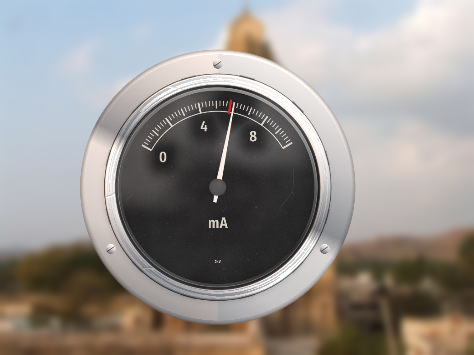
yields **6** mA
